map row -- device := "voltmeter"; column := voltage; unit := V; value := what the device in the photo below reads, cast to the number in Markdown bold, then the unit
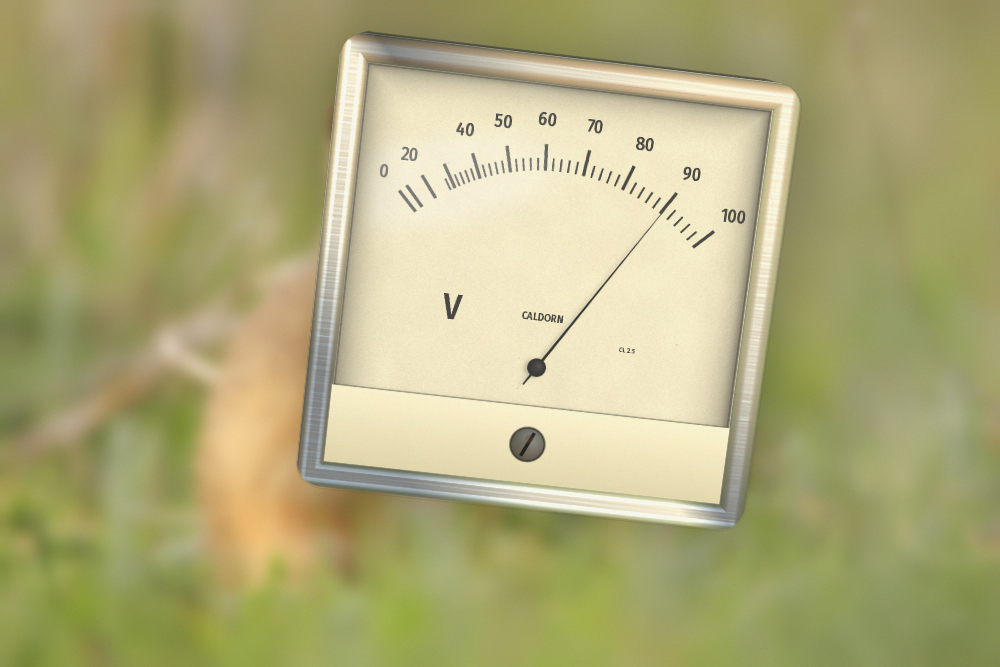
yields **90** V
